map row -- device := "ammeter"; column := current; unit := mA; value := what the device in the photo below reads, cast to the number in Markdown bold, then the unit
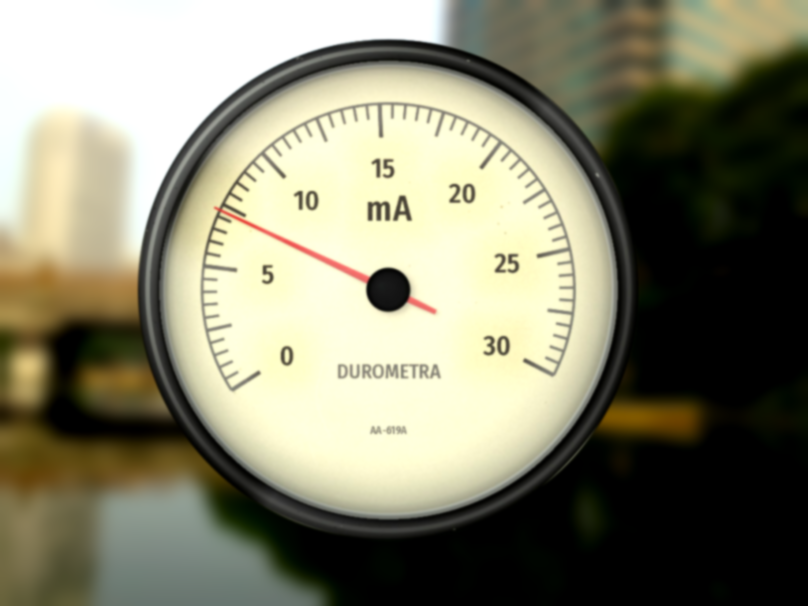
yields **7.25** mA
